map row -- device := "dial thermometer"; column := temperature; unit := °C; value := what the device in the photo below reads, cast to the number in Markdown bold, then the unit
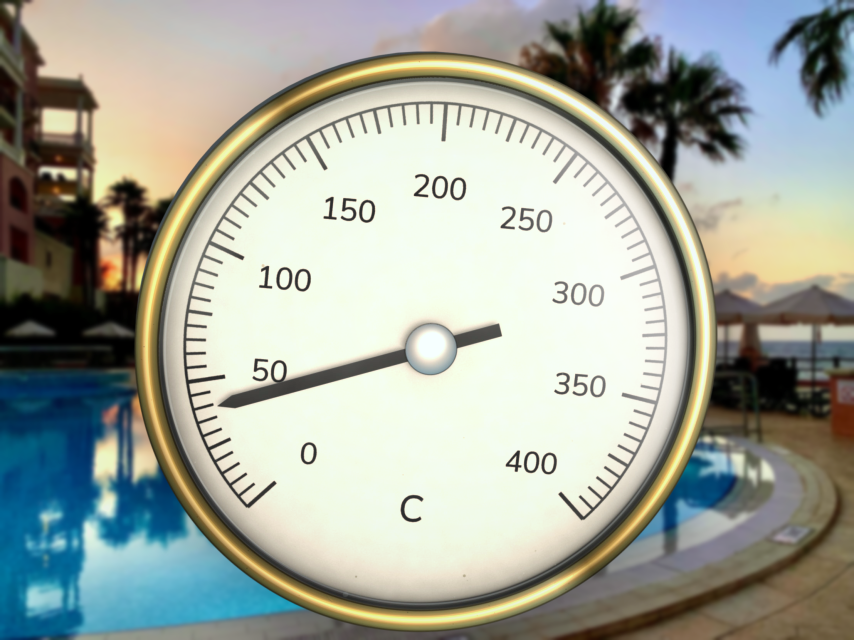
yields **40** °C
